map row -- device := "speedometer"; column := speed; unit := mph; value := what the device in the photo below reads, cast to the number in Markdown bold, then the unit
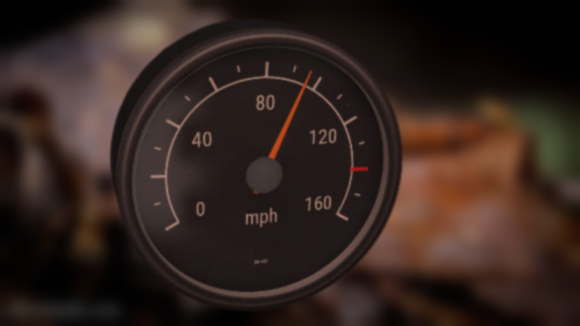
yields **95** mph
